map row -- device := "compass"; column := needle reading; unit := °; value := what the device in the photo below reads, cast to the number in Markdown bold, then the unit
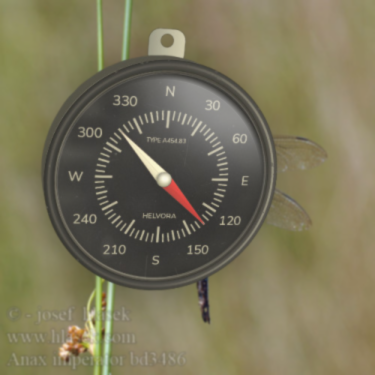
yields **135** °
